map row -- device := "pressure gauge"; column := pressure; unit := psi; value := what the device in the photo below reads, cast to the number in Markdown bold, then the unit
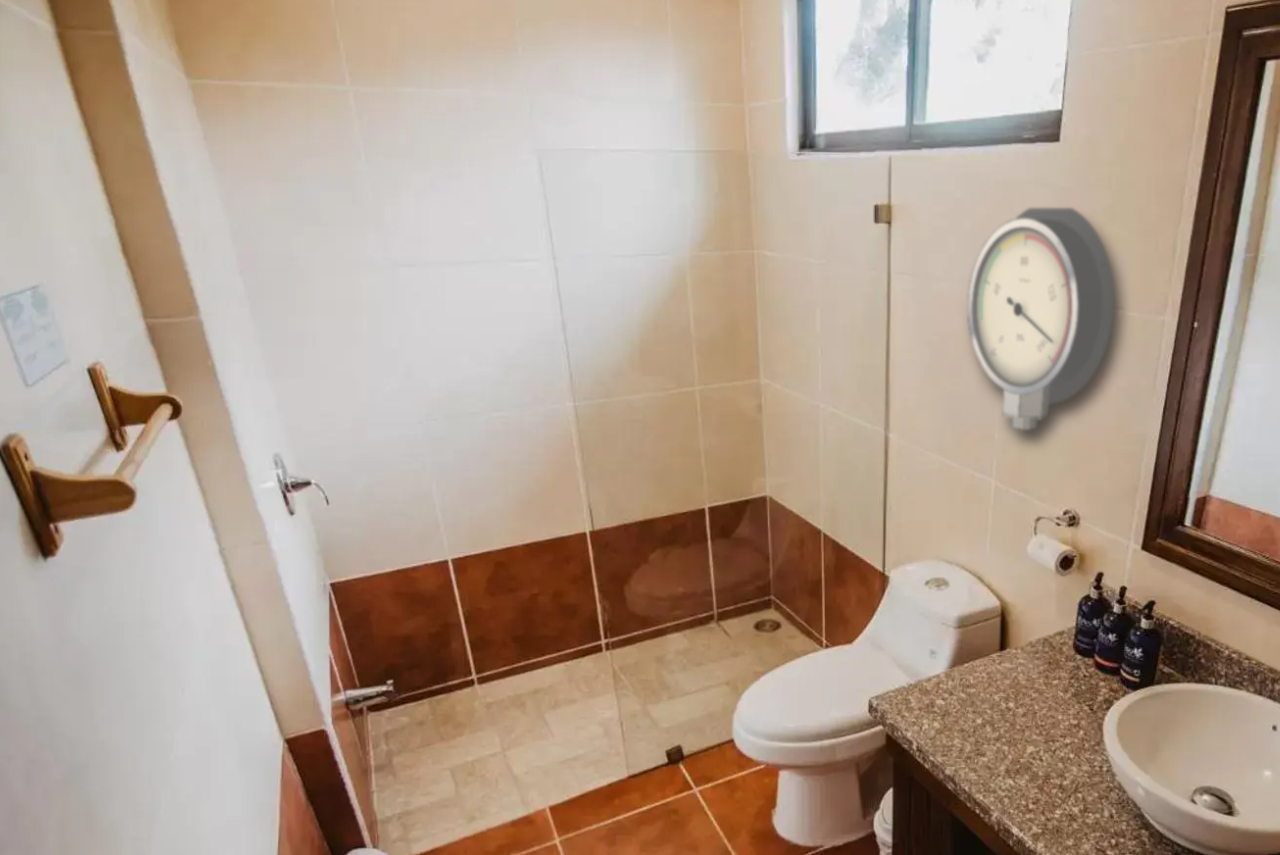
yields **150** psi
